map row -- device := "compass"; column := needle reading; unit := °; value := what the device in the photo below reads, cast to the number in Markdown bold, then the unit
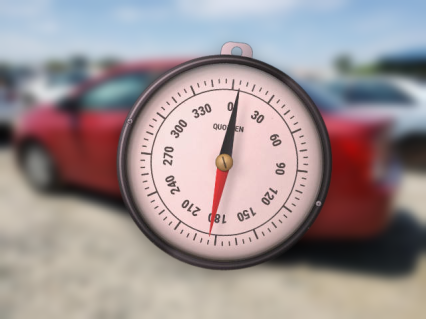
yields **185** °
